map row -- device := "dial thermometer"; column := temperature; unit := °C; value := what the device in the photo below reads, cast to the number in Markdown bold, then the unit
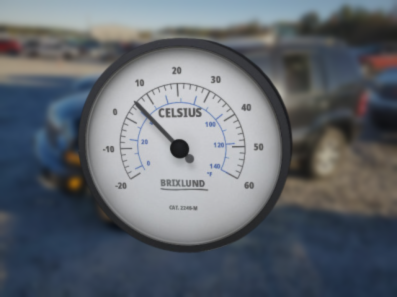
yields **6** °C
